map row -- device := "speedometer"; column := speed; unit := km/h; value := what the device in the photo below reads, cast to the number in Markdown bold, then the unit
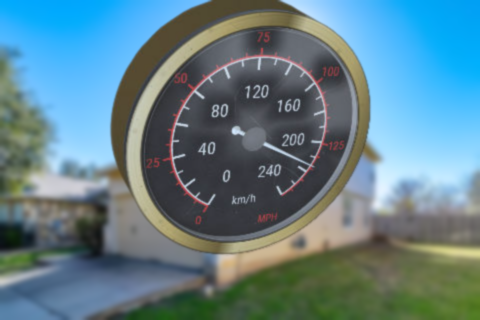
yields **215** km/h
